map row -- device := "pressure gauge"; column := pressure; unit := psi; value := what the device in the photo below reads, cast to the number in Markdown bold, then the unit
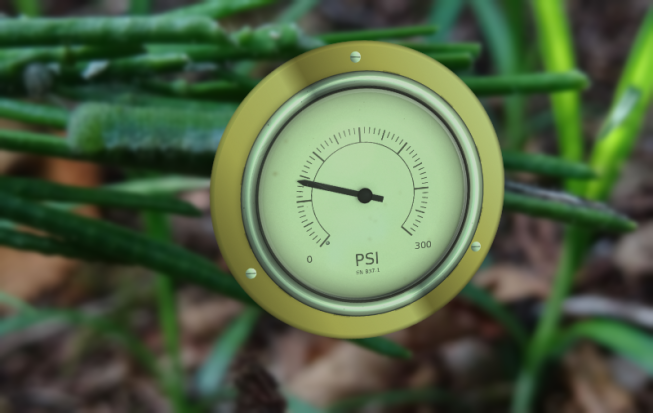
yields **70** psi
